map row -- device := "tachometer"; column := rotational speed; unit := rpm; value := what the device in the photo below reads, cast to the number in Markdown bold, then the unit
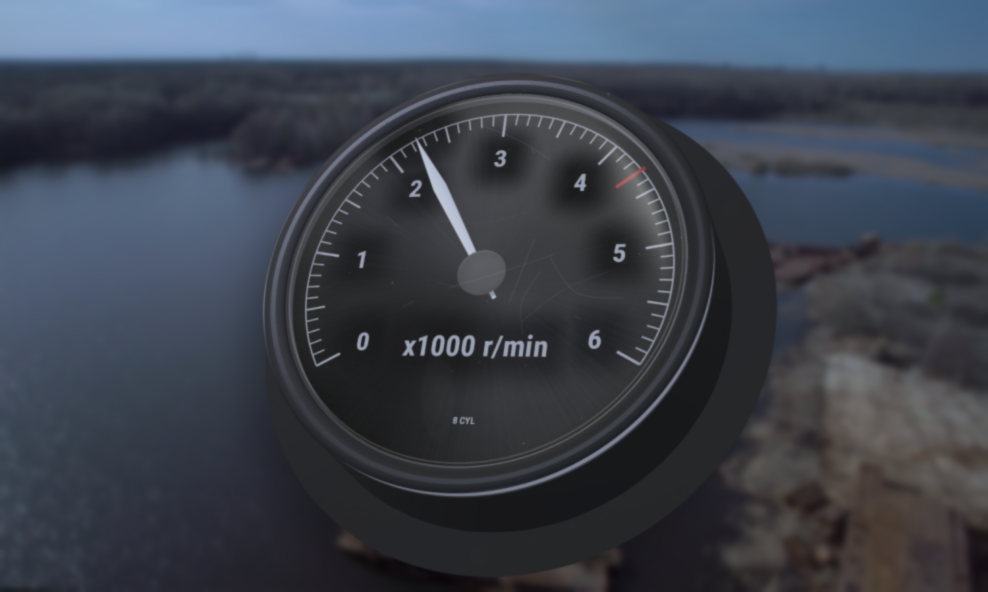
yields **2250** rpm
